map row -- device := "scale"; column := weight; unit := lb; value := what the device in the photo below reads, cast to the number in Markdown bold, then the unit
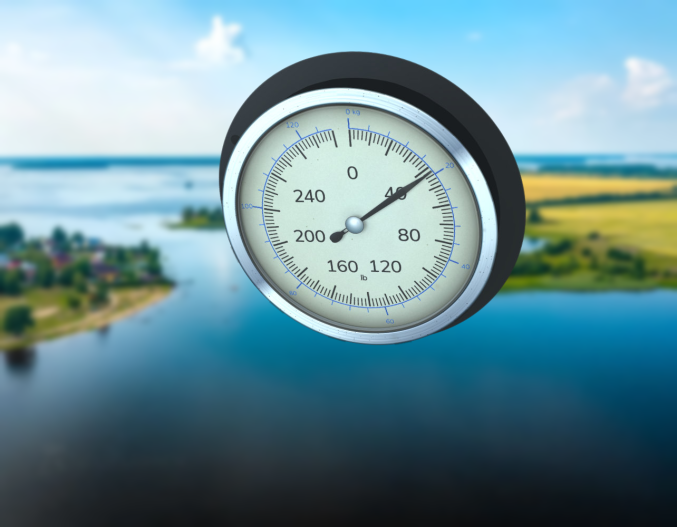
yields **42** lb
